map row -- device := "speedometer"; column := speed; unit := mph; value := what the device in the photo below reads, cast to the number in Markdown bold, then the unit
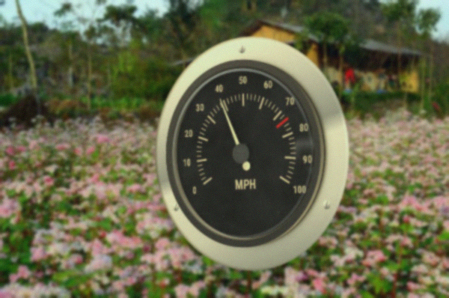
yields **40** mph
